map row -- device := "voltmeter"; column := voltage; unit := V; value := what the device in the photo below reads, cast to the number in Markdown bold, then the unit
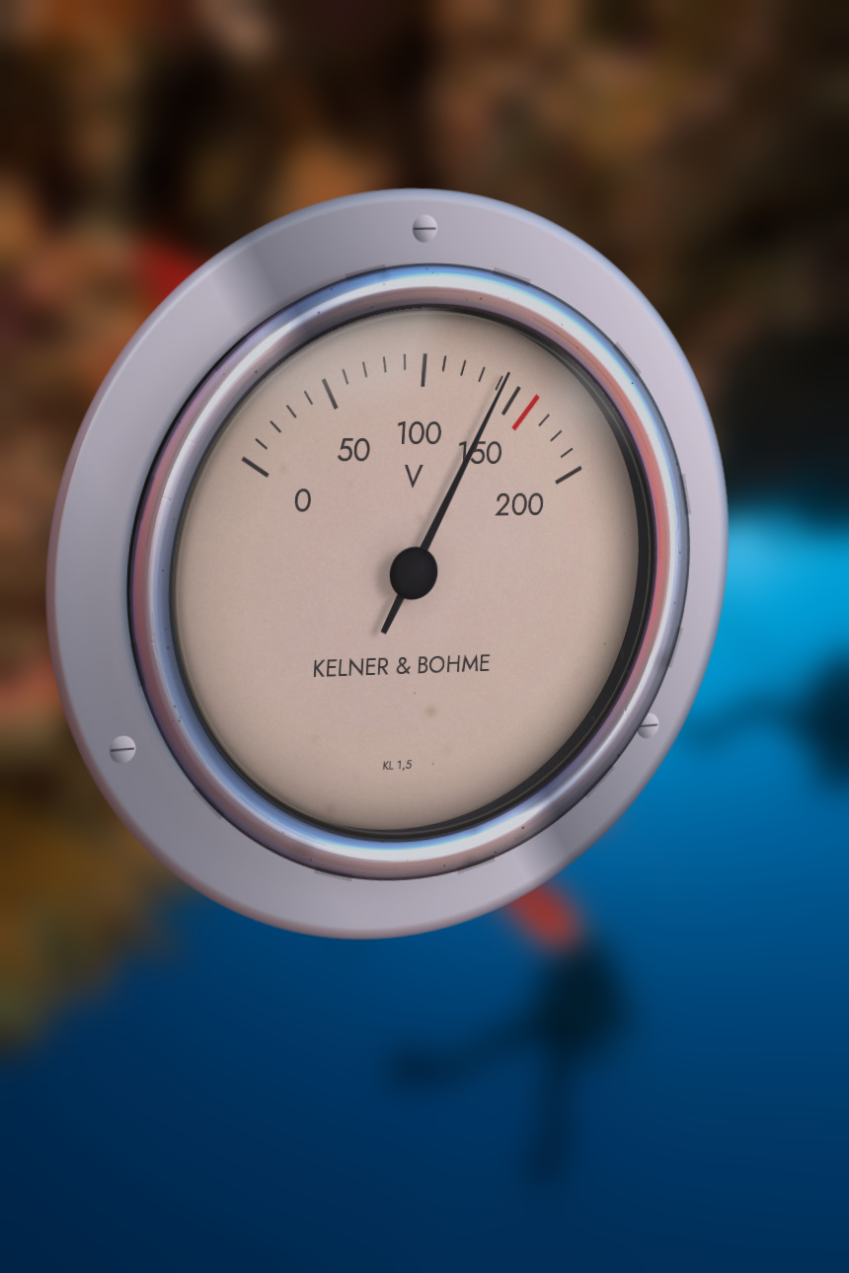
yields **140** V
